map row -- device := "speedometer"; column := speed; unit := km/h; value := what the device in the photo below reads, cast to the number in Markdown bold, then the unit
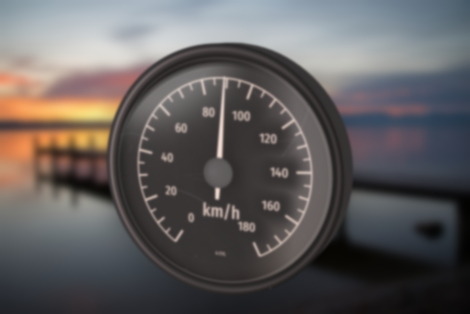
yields **90** km/h
